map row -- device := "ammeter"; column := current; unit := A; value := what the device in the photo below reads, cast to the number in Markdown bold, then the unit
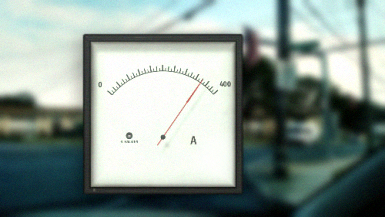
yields **340** A
